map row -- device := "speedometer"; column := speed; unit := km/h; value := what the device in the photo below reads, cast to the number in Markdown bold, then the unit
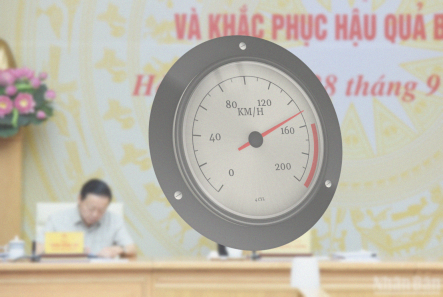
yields **150** km/h
